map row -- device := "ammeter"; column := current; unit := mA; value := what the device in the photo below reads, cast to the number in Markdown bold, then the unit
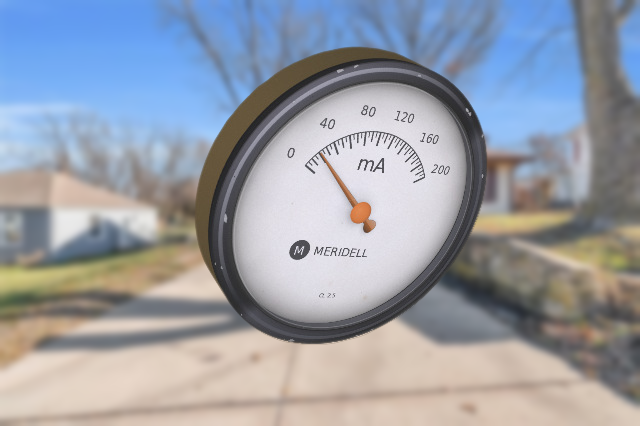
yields **20** mA
